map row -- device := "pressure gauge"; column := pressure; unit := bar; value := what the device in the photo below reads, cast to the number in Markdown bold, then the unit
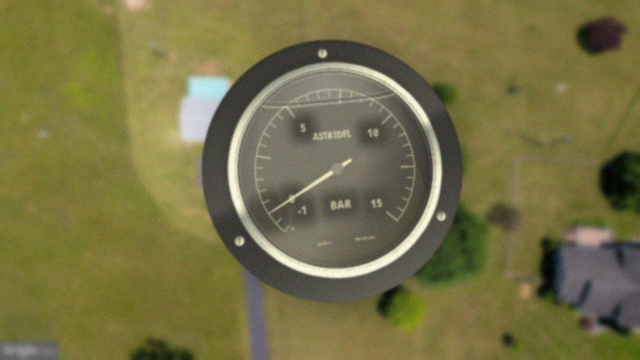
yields **0** bar
